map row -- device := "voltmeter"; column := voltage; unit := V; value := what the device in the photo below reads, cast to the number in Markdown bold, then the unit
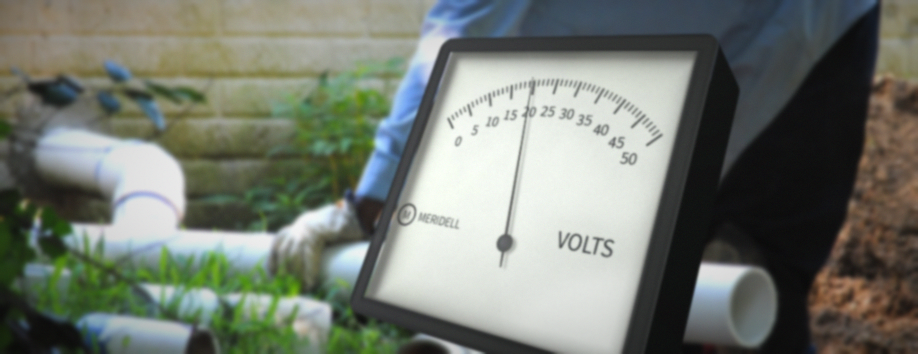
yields **20** V
